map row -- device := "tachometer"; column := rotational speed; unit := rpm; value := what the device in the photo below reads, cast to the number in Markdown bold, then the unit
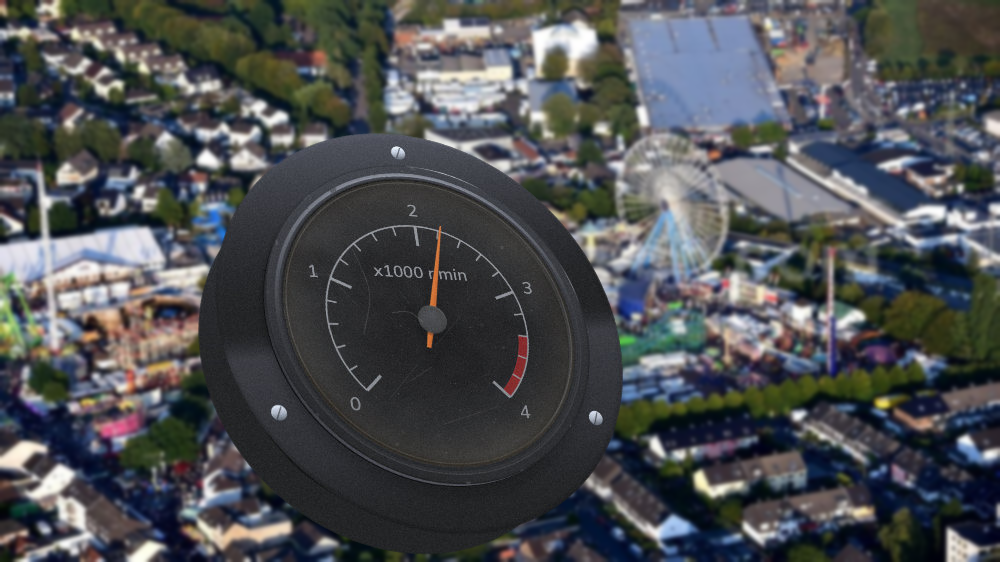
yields **2200** rpm
